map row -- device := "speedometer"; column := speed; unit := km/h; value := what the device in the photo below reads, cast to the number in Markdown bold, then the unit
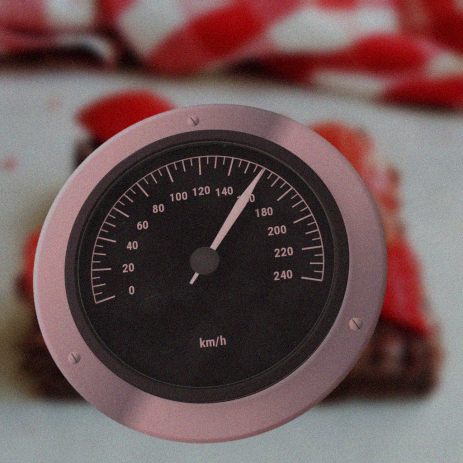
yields **160** km/h
